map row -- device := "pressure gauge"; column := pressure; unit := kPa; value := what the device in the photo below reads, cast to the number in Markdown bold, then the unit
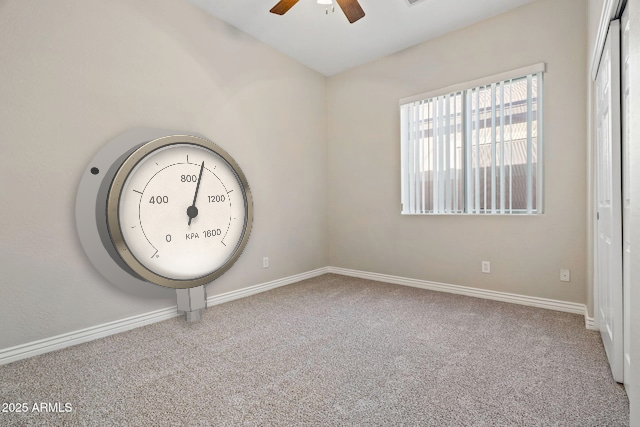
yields **900** kPa
